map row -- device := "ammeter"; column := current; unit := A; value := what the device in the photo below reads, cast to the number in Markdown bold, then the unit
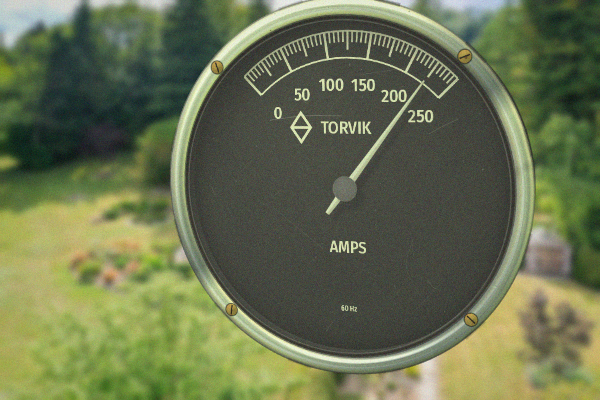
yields **225** A
